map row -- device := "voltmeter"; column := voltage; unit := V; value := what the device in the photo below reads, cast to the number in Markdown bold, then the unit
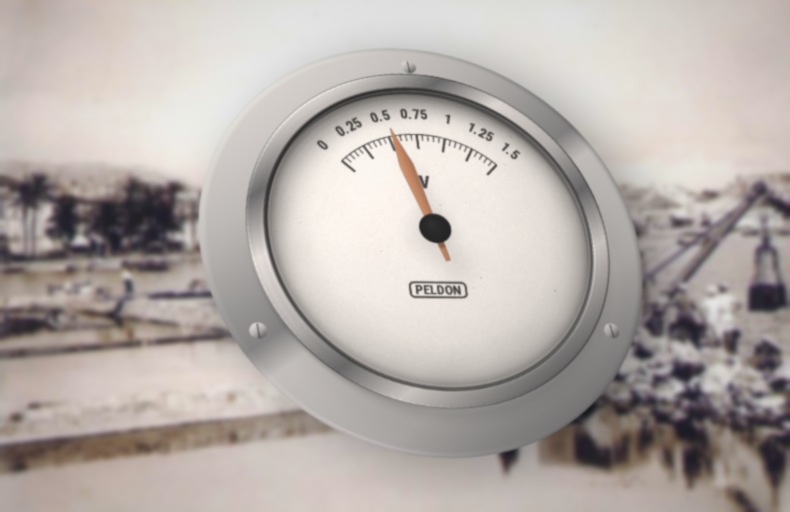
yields **0.5** V
